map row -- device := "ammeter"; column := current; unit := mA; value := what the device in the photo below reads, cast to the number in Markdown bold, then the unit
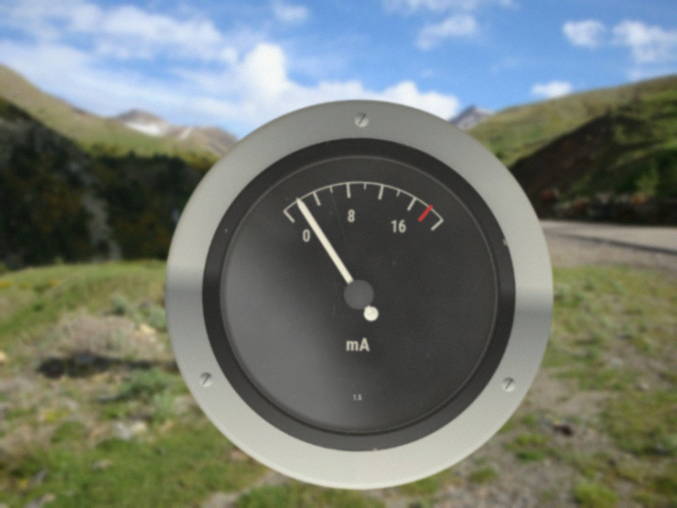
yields **2** mA
